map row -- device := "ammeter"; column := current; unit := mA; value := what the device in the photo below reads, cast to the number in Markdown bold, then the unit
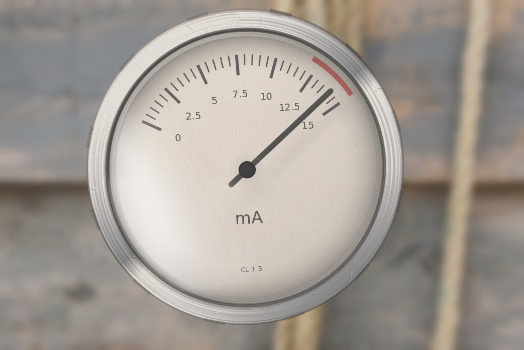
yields **14** mA
